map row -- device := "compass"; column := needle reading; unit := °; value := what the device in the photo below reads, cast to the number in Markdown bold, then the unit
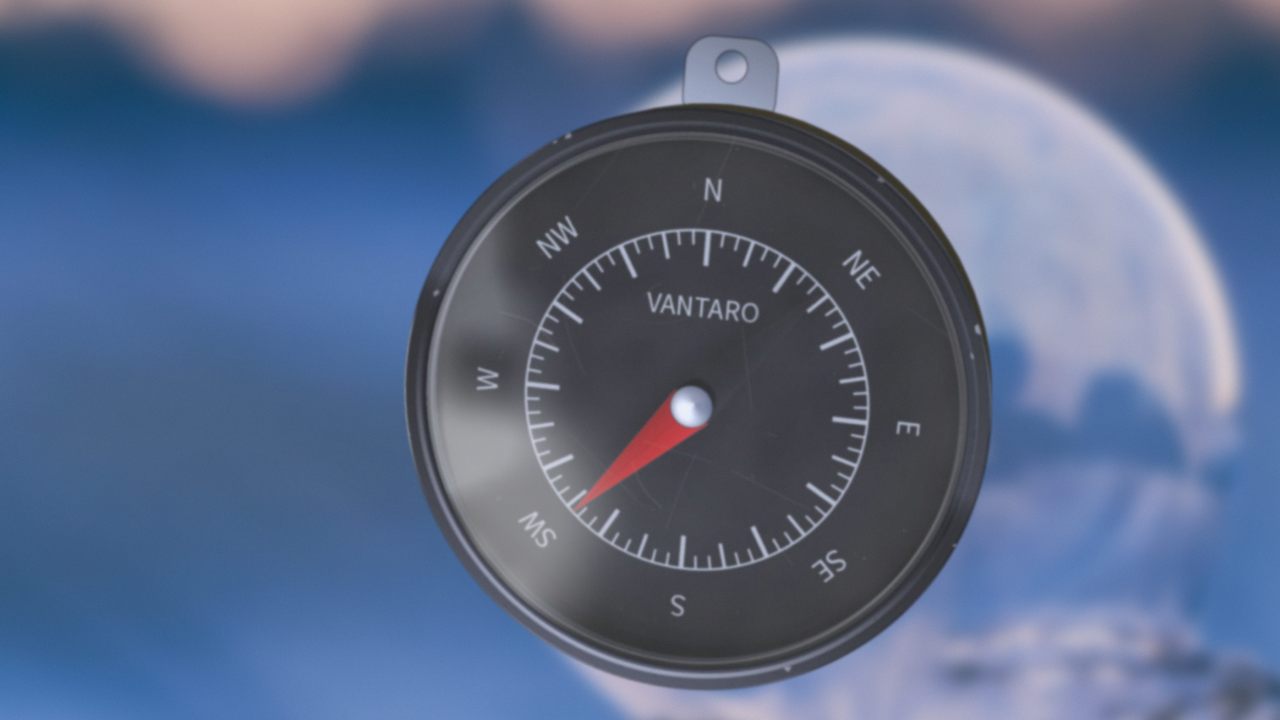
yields **222.5** °
